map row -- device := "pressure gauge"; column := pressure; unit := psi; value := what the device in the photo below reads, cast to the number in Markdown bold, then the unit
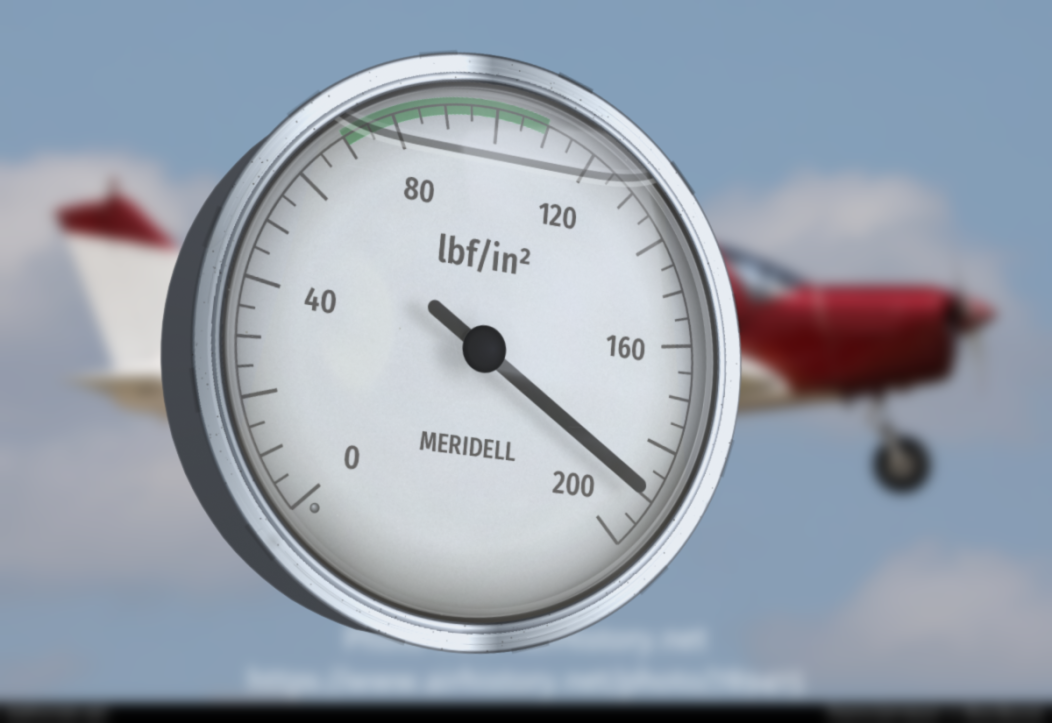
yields **190** psi
